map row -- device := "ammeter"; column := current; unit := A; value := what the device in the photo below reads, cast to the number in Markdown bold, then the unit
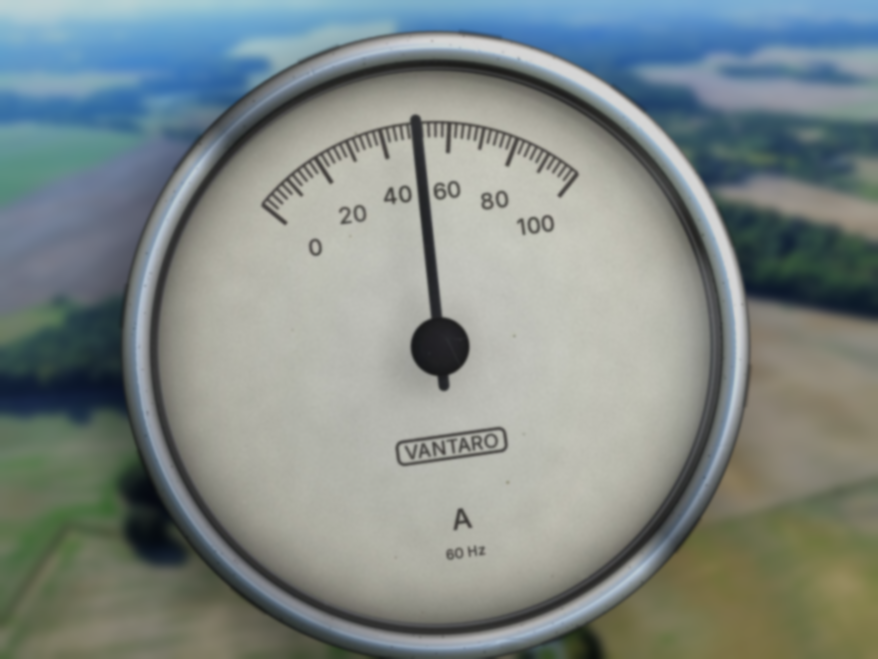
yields **50** A
